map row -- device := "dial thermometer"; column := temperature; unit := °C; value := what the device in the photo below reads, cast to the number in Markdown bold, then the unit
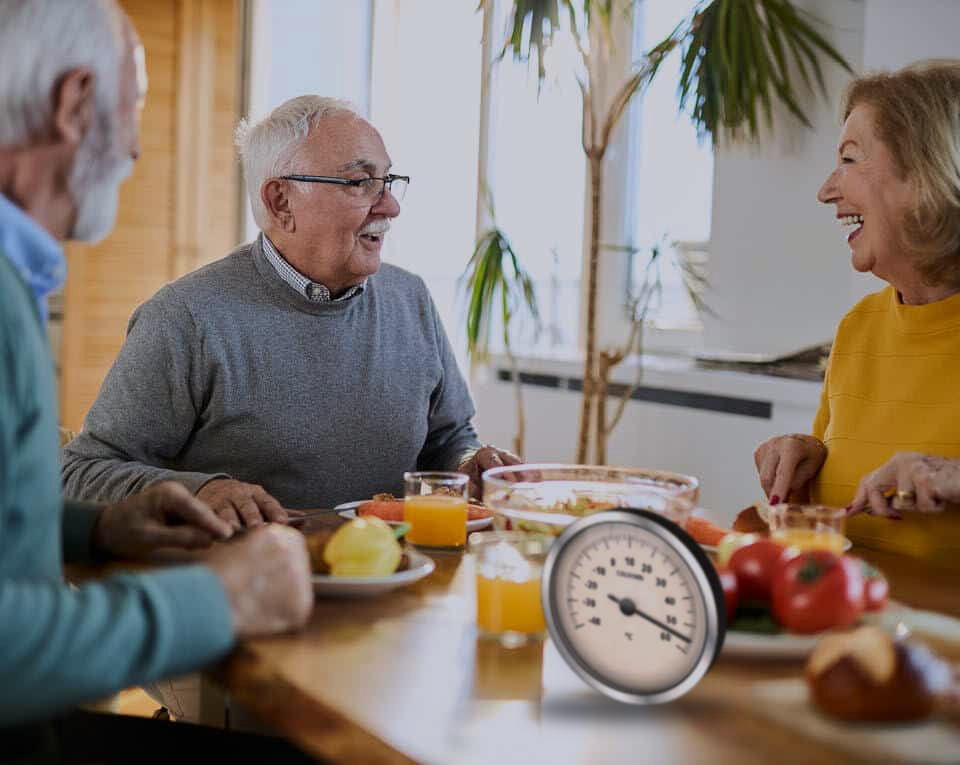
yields **55** °C
